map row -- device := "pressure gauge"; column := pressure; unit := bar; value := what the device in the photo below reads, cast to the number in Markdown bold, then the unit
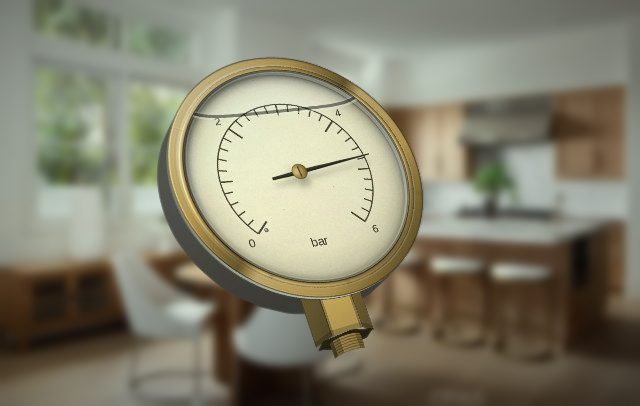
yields **4.8** bar
